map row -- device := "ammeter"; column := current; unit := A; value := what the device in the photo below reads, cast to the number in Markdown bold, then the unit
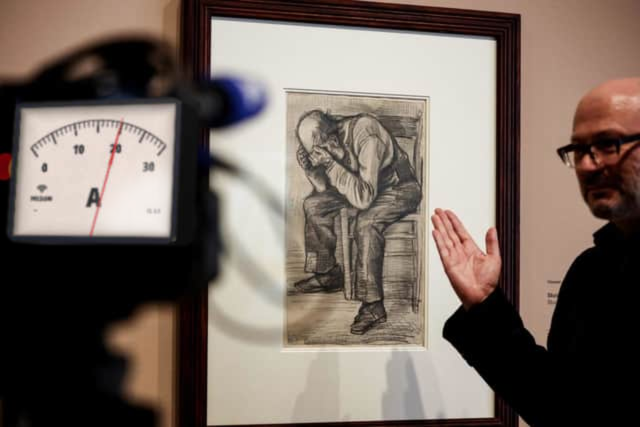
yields **20** A
